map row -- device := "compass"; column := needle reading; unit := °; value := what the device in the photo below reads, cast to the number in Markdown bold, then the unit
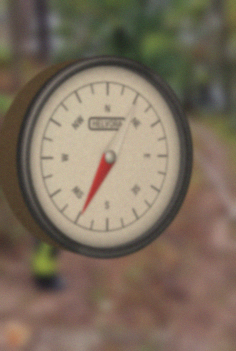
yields **210** °
